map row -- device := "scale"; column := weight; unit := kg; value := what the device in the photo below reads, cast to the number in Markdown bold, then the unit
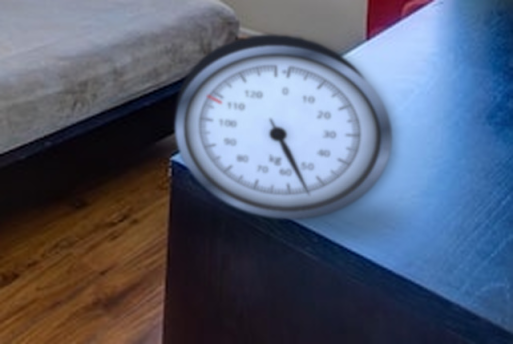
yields **55** kg
